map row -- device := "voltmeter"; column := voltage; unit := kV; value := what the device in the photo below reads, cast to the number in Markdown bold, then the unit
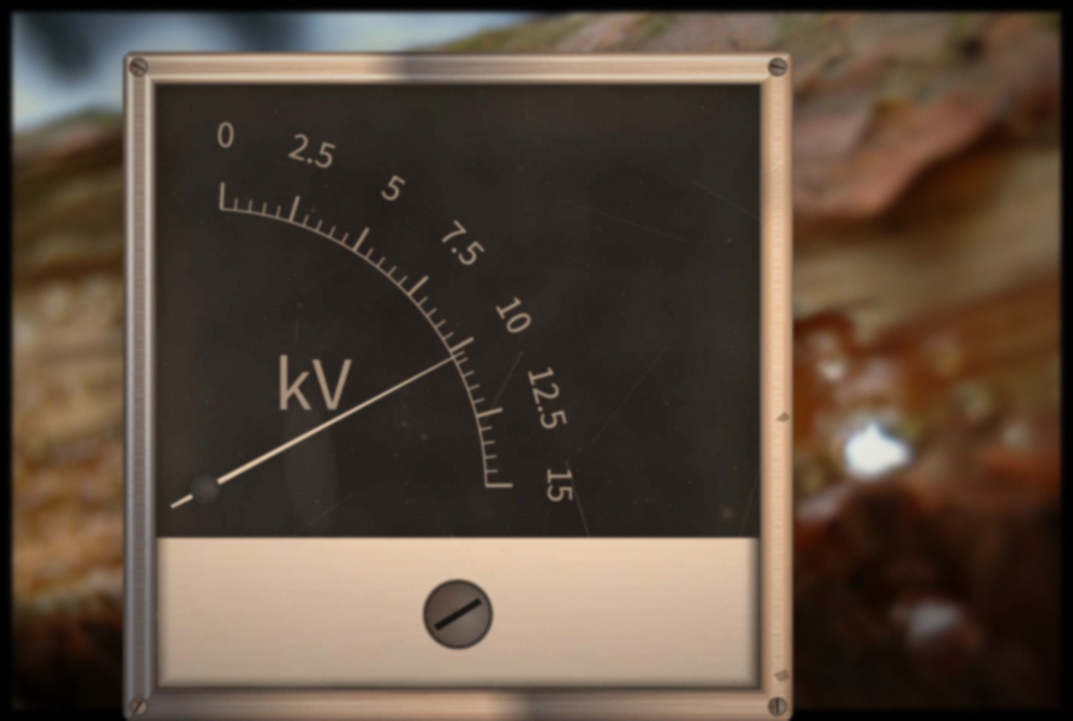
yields **10.25** kV
